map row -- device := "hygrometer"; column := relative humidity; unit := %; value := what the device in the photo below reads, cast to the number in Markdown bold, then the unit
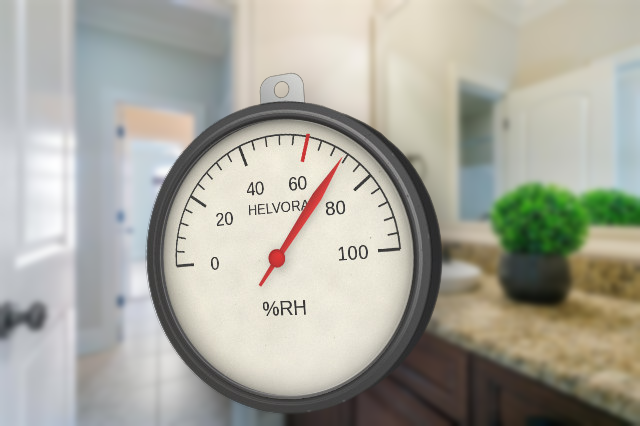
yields **72** %
